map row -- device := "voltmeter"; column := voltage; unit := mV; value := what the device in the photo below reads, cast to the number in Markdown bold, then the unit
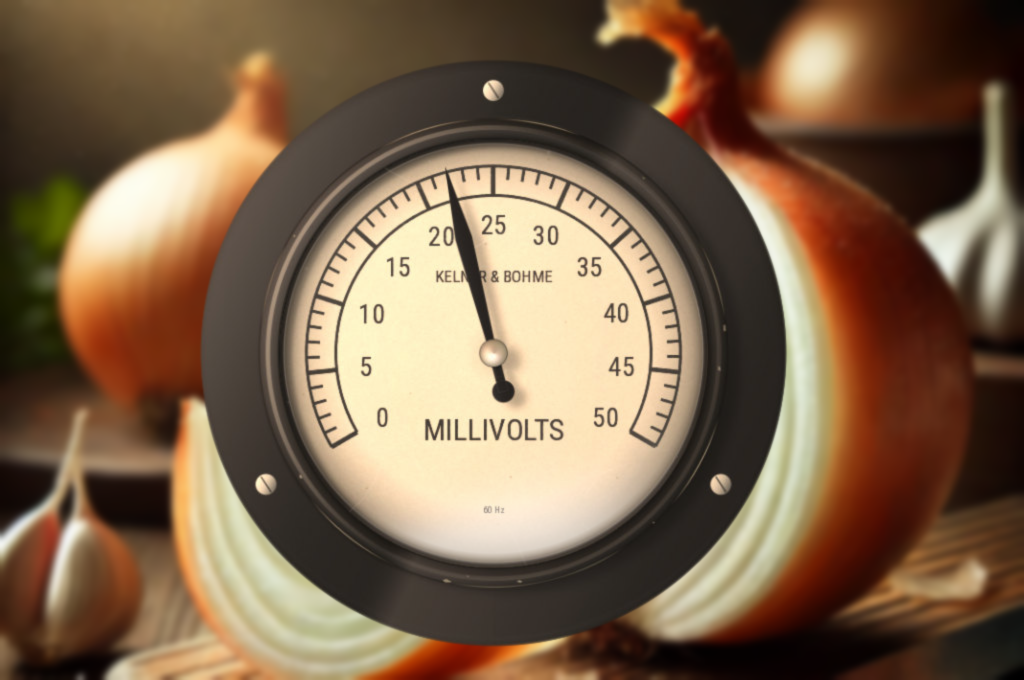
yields **22** mV
